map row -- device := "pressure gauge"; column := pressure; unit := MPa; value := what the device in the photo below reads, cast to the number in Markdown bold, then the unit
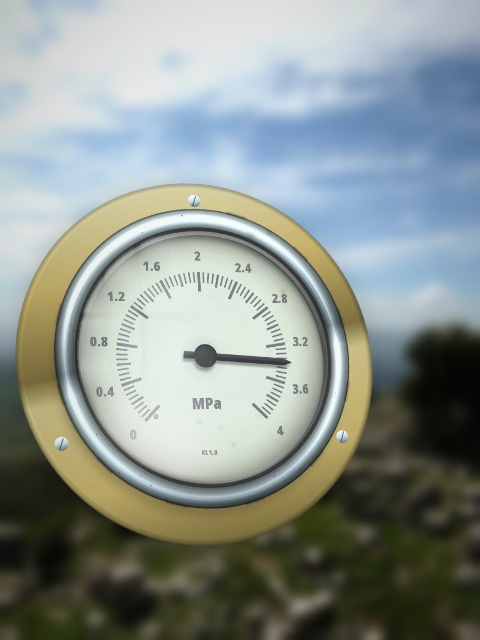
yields **3.4** MPa
